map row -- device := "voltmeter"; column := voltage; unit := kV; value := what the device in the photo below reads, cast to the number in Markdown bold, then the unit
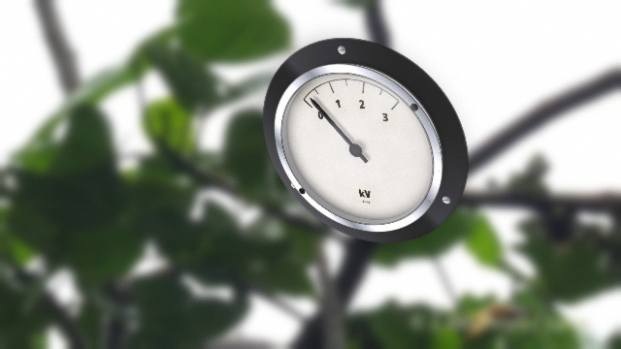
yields **0.25** kV
